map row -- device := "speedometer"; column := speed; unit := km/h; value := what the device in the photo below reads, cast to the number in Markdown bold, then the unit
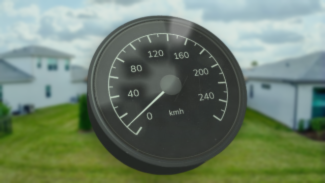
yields **10** km/h
